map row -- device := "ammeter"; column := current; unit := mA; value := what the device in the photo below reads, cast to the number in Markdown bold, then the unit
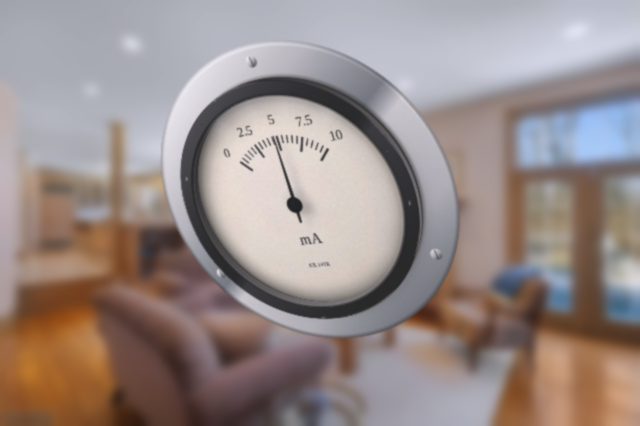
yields **5** mA
